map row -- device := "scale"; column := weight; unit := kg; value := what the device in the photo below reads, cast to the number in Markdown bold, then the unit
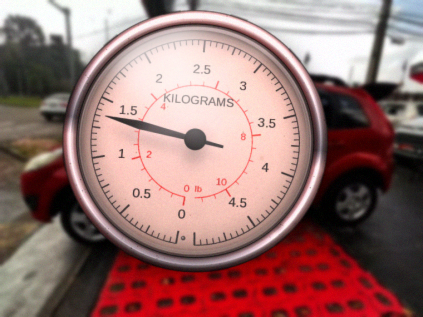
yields **1.35** kg
